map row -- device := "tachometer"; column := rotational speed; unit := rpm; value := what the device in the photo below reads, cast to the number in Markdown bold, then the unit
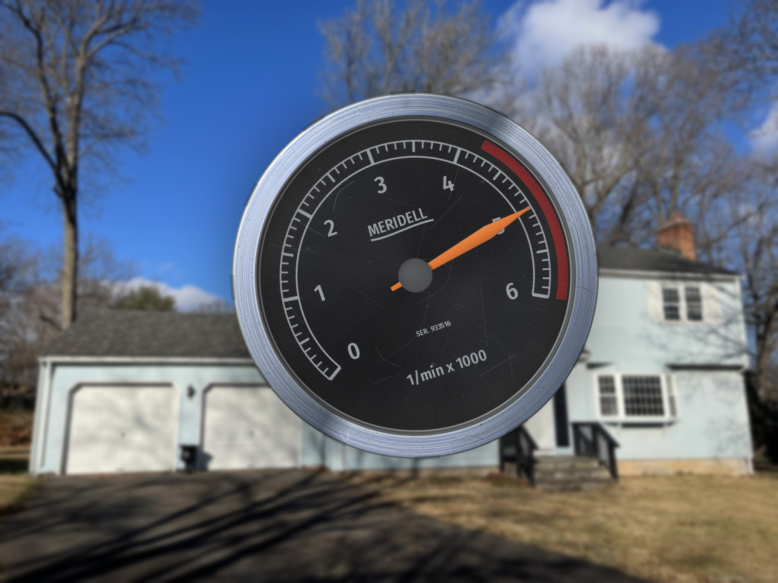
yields **5000** rpm
